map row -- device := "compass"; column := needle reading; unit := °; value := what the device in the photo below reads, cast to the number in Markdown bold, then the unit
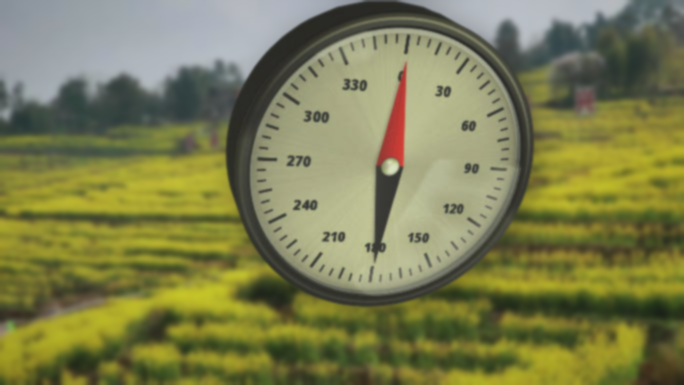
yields **0** °
